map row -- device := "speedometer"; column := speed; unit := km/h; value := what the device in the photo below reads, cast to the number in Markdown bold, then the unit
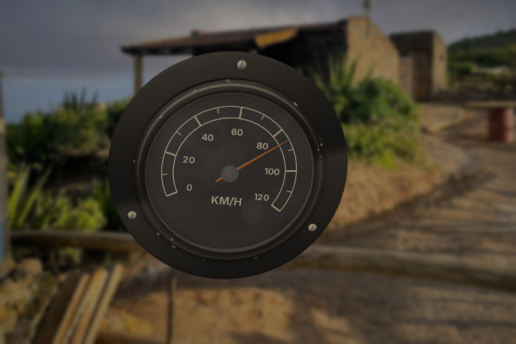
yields **85** km/h
